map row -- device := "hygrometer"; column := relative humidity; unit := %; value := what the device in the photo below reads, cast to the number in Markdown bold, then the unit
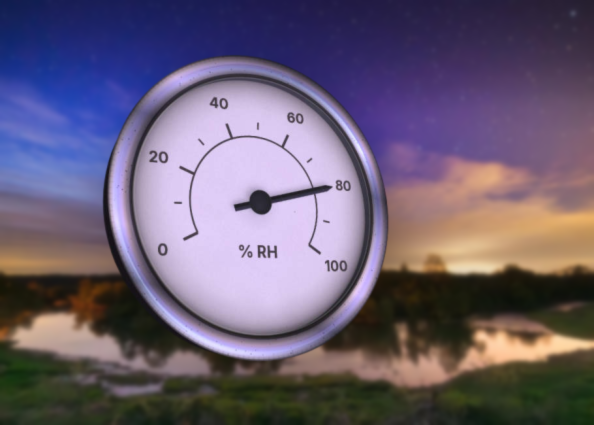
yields **80** %
